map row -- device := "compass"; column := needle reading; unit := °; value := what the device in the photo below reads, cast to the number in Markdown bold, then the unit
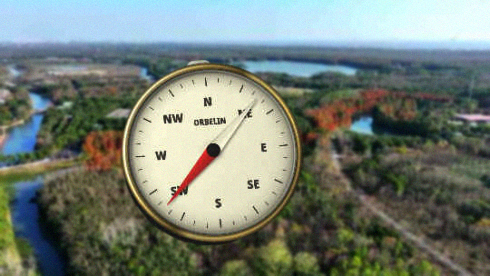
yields **225** °
